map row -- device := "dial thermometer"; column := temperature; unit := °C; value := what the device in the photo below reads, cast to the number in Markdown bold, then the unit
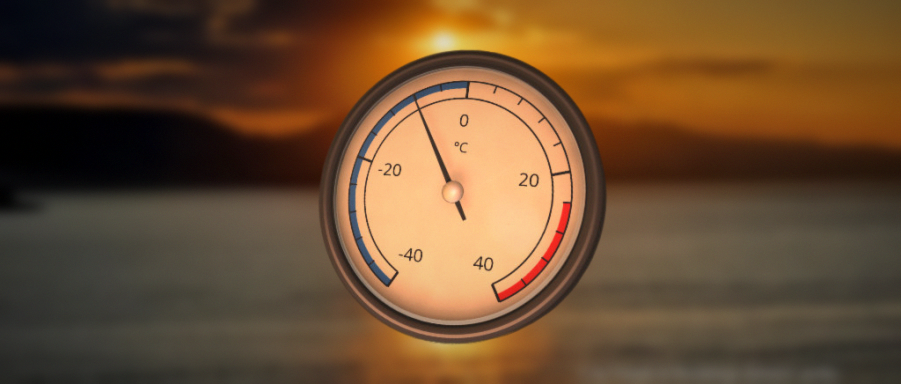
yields **-8** °C
